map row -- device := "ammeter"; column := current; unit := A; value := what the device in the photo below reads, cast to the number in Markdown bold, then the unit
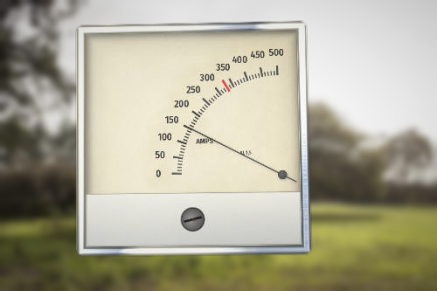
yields **150** A
